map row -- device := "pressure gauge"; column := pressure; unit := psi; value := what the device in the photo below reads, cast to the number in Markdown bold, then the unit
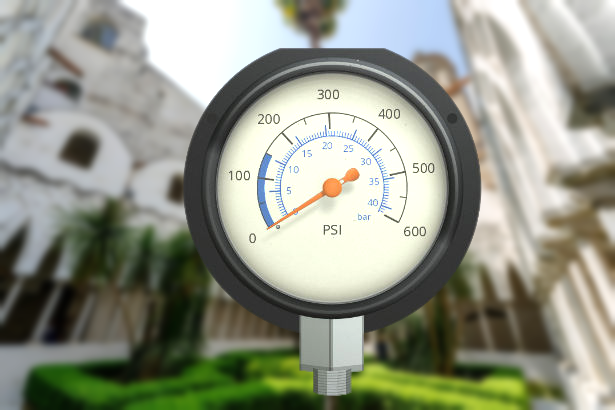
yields **0** psi
